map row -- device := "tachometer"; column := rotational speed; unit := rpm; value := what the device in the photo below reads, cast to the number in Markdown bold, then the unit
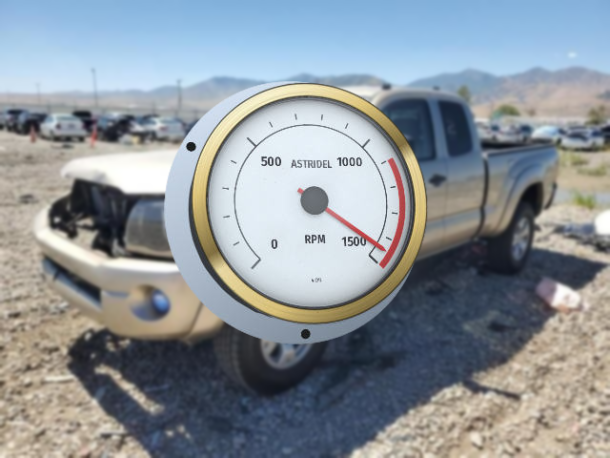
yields **1450** rpm
